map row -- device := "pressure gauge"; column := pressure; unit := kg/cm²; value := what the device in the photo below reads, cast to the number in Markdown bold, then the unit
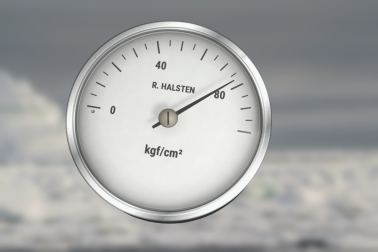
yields **77.5** kg/cm²
